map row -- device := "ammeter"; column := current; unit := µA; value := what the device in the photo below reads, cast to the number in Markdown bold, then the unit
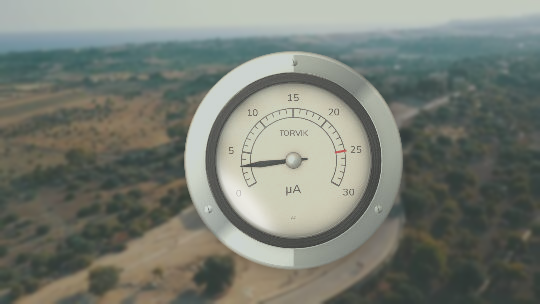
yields **3** µA
